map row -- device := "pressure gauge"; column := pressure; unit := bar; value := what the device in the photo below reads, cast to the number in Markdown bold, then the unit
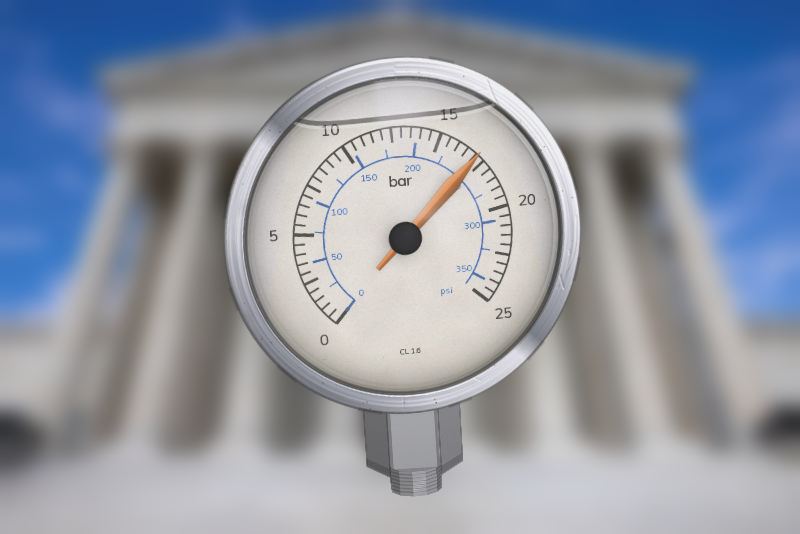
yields **17** bar
